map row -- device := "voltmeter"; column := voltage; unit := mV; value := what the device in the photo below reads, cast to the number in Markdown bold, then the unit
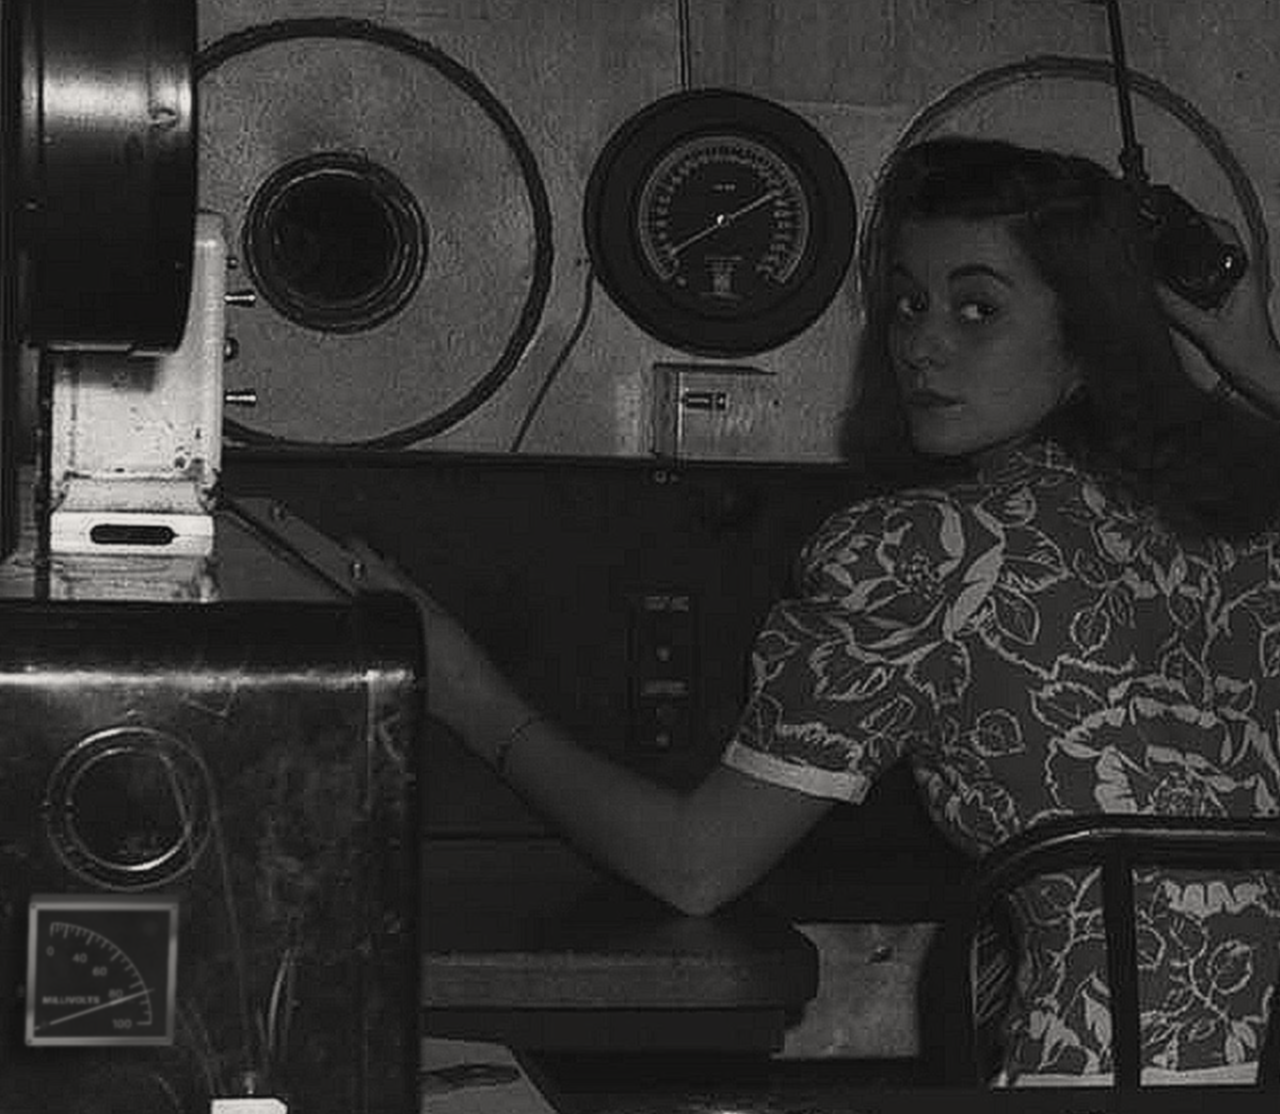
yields **85** mV
